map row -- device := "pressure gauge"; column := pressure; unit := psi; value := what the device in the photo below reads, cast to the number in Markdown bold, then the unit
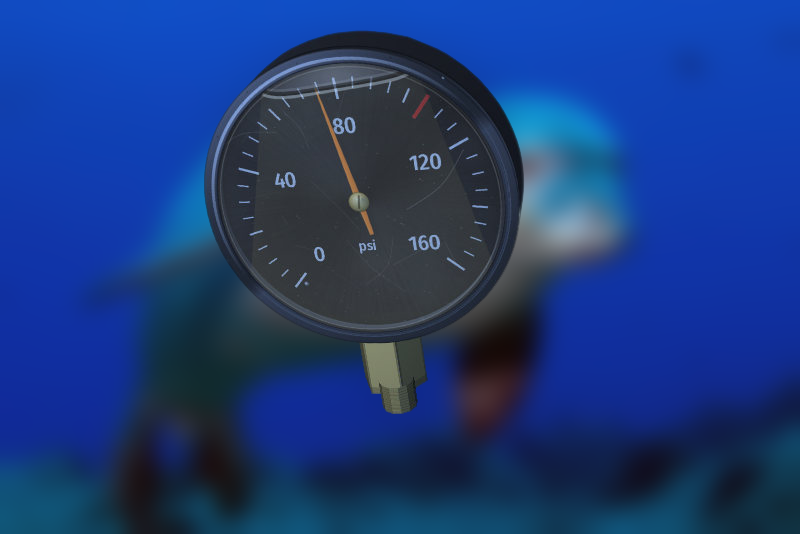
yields **75** psi
